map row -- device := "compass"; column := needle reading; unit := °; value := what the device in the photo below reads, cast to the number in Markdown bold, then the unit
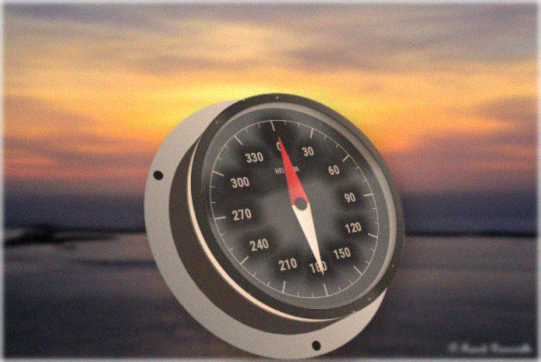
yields **0** °
